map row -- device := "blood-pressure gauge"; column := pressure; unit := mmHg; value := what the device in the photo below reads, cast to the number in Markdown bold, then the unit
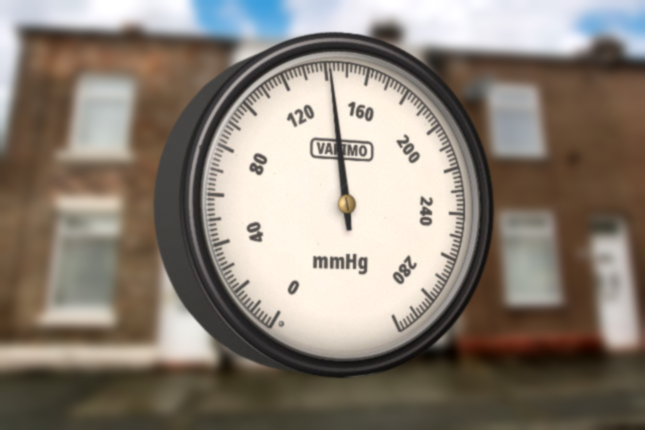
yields **140** mmHg
